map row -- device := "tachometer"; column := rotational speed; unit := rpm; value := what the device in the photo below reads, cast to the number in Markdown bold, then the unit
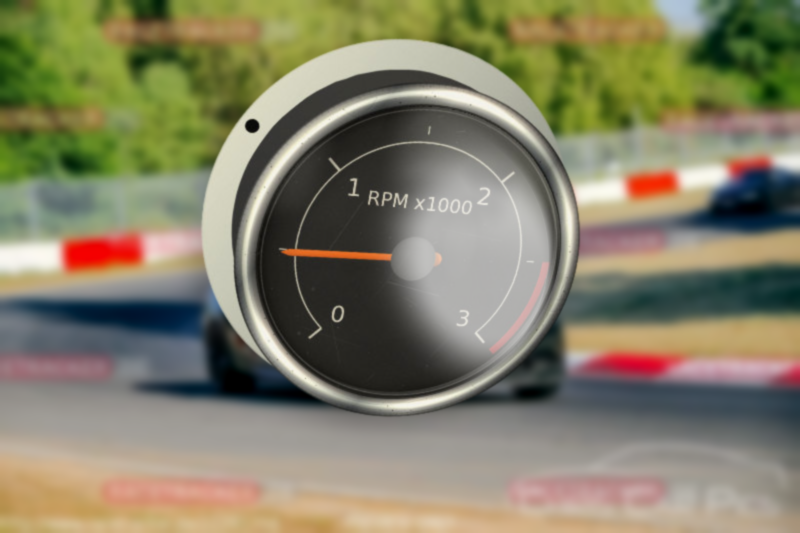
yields **500** rpm
